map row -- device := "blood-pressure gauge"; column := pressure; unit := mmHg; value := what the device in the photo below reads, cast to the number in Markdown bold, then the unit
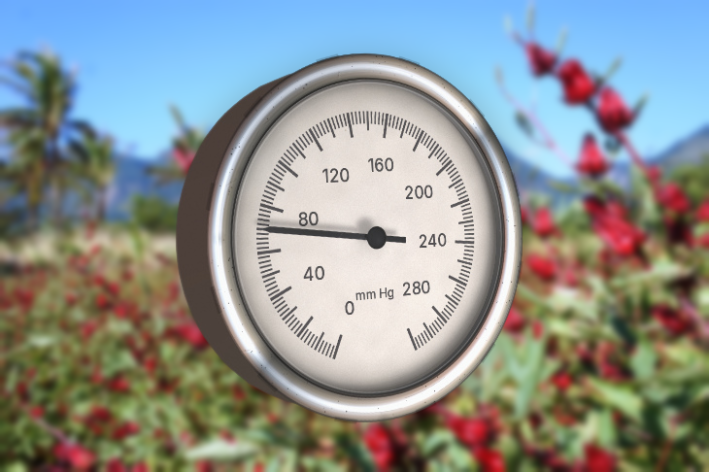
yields **70** mmHg
